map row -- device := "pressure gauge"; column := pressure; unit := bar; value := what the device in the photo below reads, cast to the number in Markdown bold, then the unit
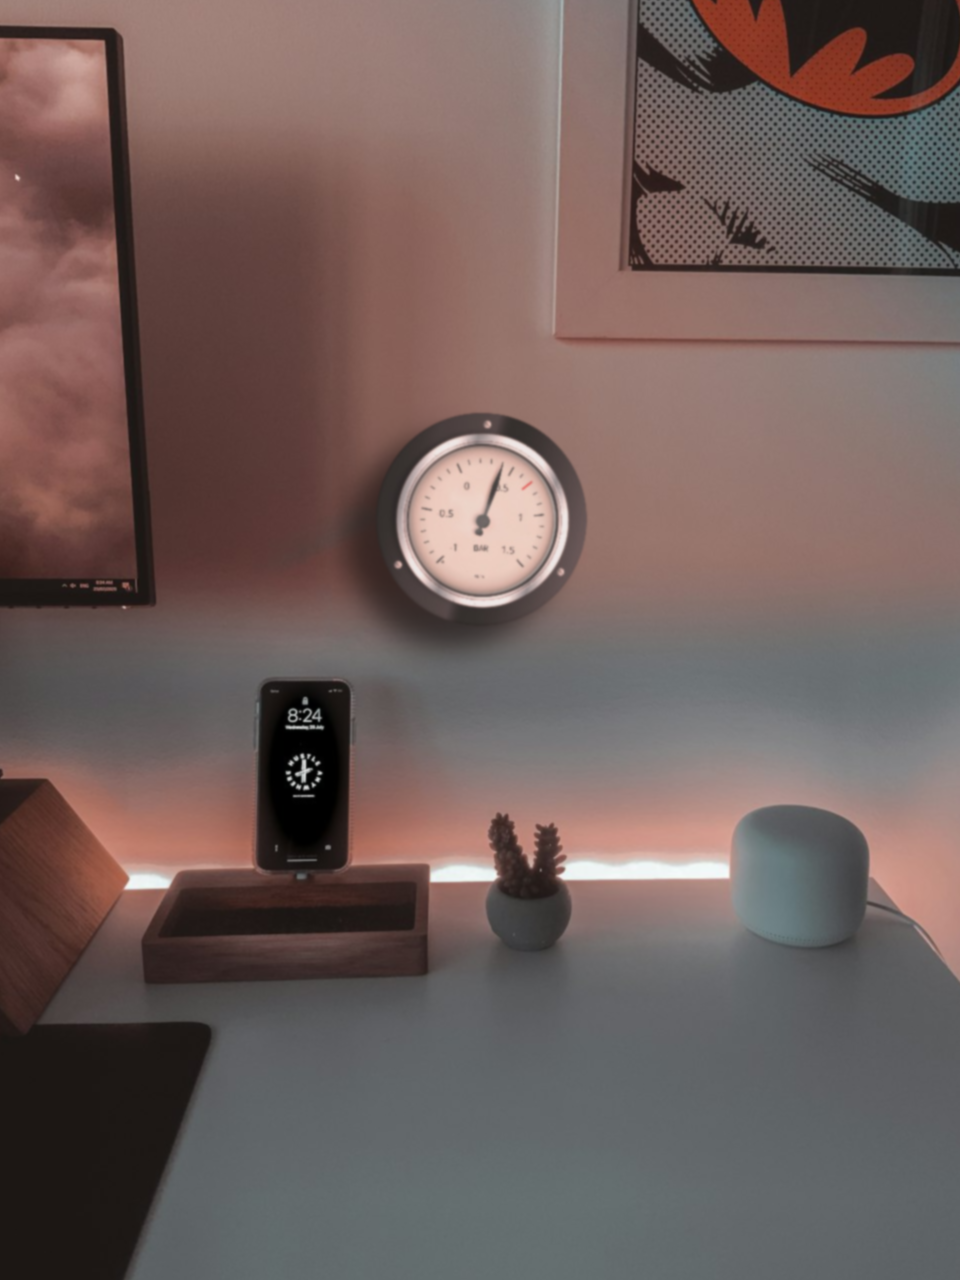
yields **0.4** bar
